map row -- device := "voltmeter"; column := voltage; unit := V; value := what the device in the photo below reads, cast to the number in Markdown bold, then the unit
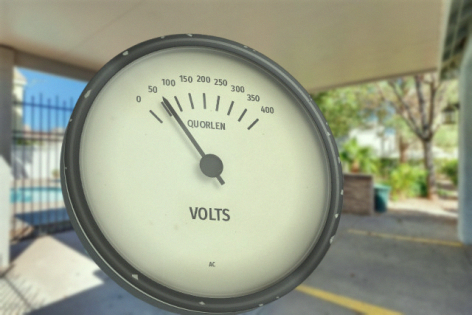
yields **50** V
